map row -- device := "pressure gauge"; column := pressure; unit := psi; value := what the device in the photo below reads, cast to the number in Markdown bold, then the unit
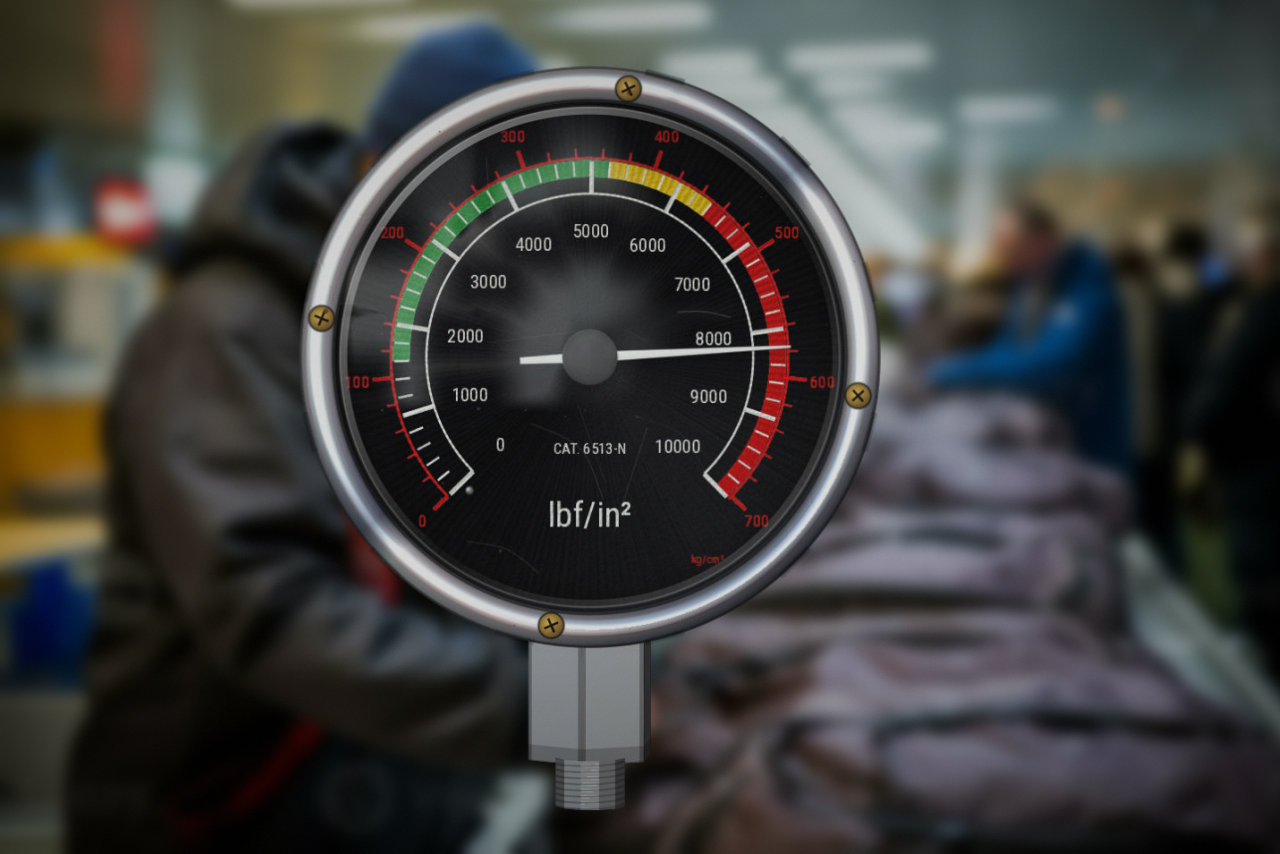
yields **8200** psi
